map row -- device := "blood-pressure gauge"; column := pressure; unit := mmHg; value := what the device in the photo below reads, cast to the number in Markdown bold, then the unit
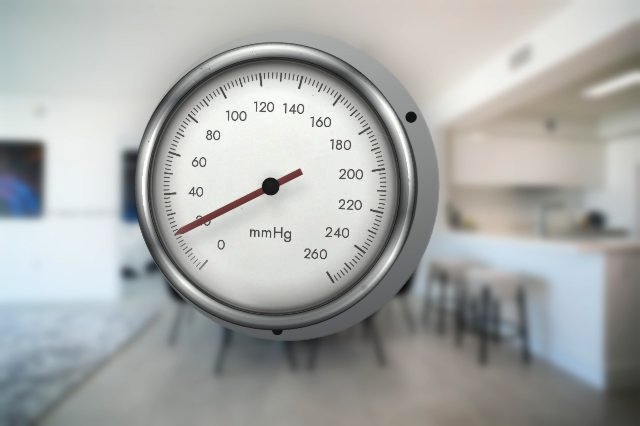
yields **20** mmHg
